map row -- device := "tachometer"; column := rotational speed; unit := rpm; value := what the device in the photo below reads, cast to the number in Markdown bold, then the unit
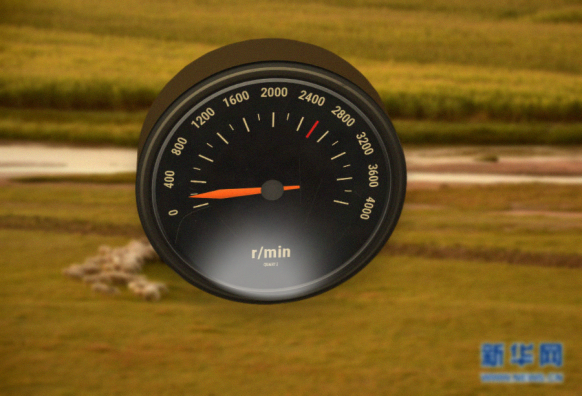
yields **200** rpm
